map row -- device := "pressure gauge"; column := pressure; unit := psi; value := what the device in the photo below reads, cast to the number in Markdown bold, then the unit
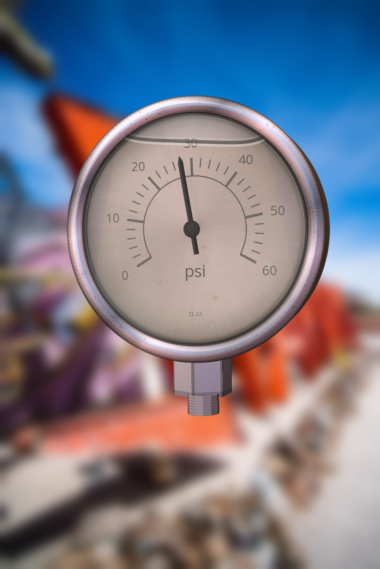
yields **28** psi
